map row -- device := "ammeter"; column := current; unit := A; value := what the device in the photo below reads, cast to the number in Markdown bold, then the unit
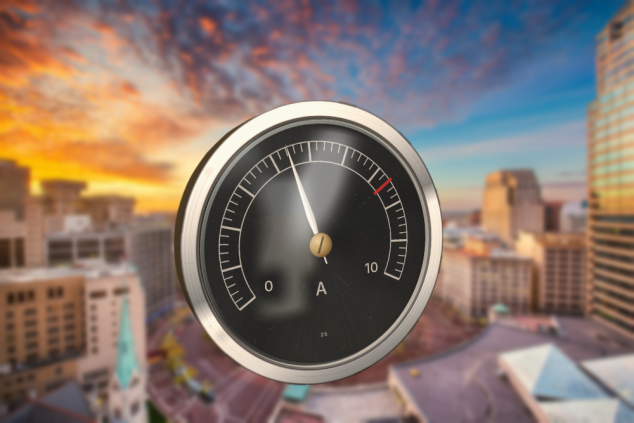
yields **4.4** A
